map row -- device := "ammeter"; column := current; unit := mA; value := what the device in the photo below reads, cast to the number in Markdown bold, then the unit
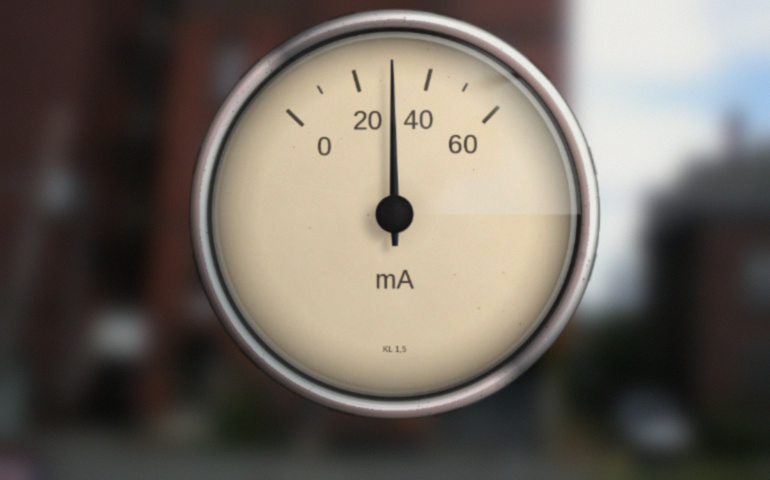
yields **30** mA
